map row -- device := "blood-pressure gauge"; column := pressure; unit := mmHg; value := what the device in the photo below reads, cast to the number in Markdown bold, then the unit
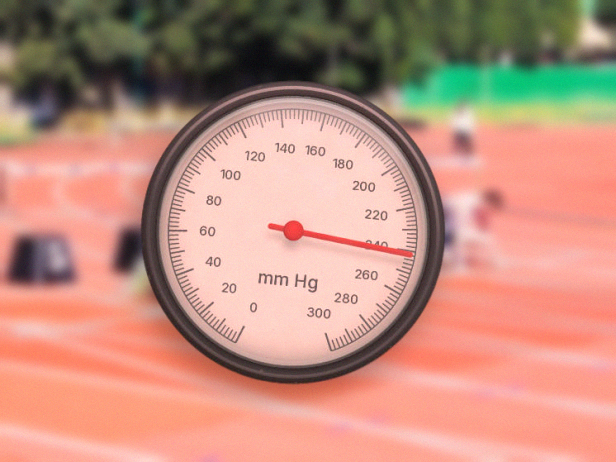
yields **242** mmHg
